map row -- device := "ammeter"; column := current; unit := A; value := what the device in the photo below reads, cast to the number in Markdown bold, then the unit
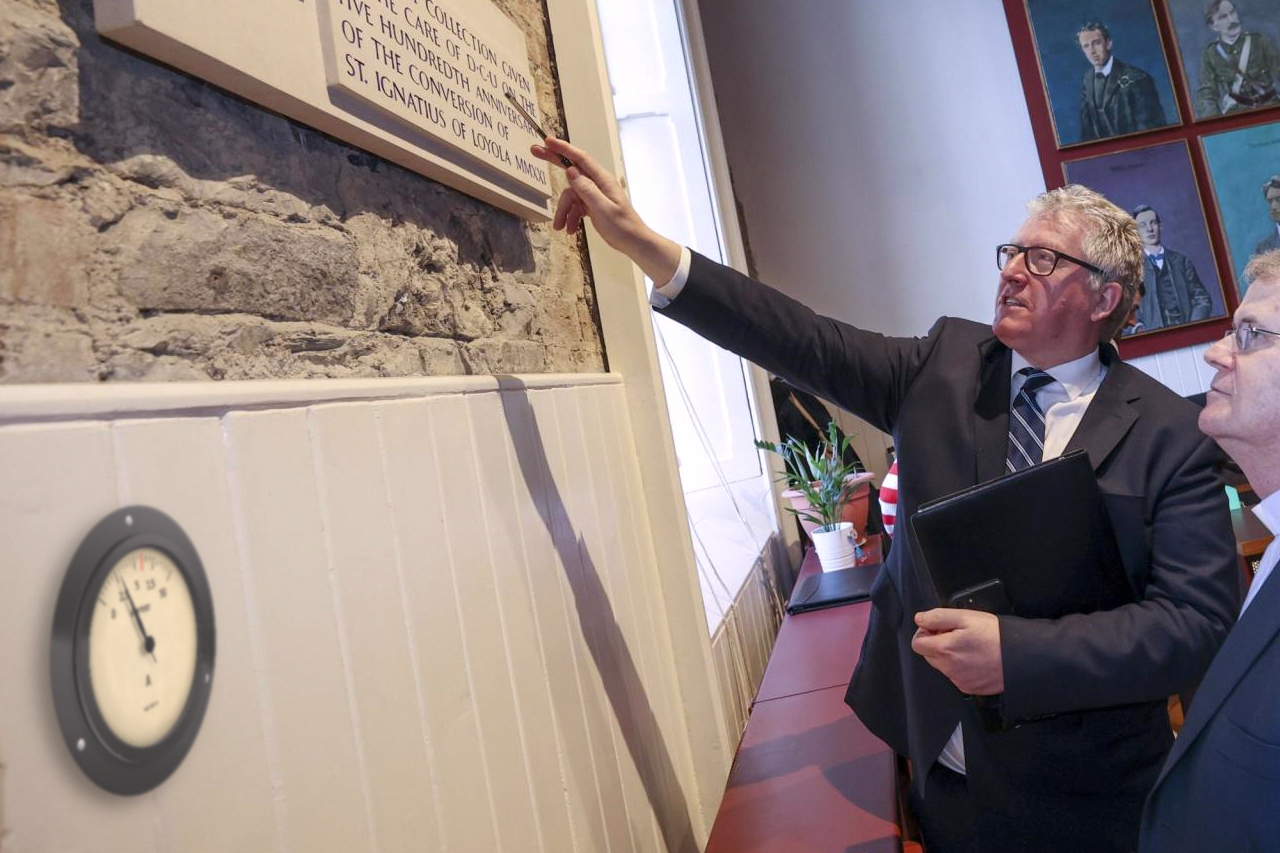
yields **2.5** A
